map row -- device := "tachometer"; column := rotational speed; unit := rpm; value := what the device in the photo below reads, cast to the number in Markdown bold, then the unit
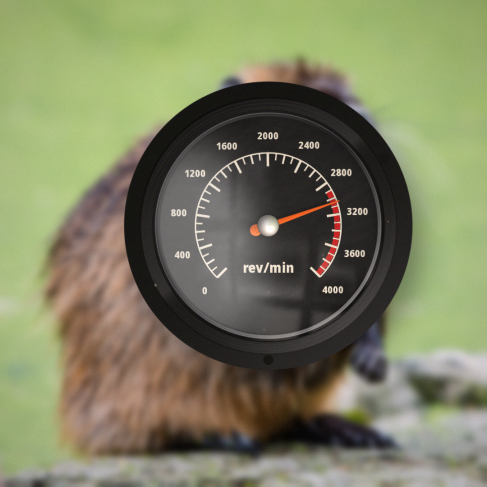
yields **3050** rpm
